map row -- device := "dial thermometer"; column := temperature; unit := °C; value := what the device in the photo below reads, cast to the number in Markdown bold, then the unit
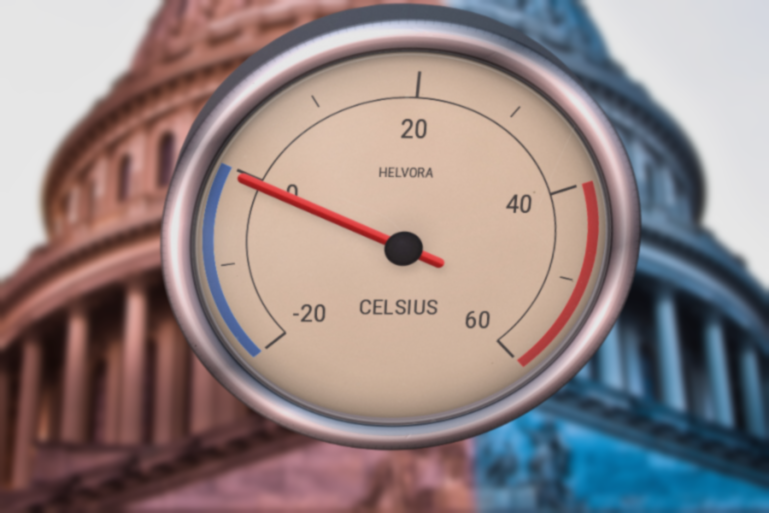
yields **0** °C
